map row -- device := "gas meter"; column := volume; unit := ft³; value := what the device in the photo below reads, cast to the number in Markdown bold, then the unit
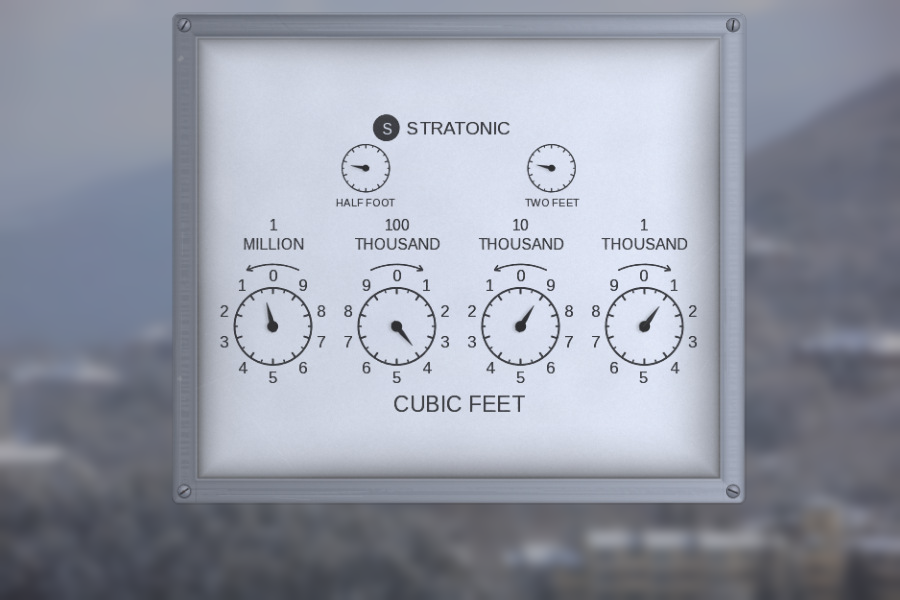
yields **39100** ft³
